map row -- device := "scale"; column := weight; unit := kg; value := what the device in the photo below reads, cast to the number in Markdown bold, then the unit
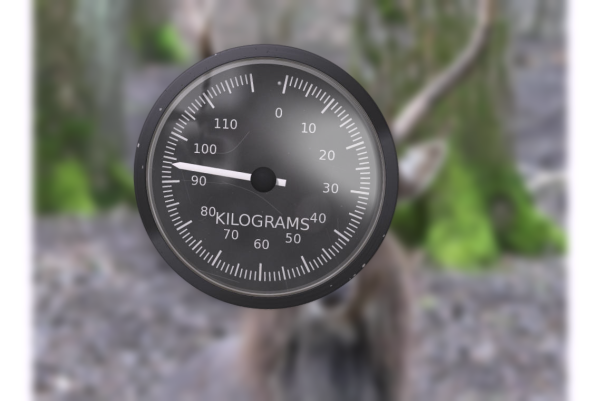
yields **94** kg
